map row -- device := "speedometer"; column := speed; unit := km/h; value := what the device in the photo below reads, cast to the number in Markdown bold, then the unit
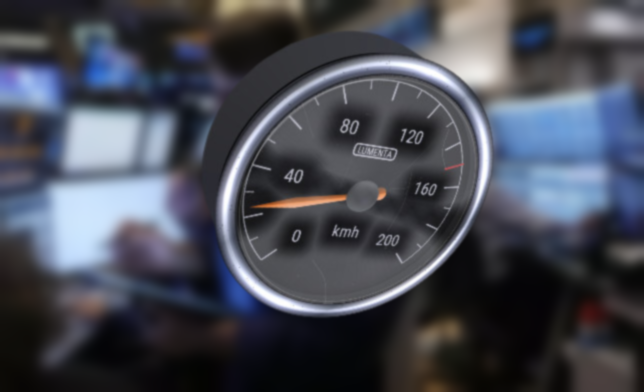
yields **25** km/h
